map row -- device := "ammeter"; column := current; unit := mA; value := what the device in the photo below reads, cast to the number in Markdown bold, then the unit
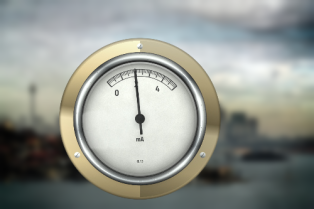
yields **2** mA
